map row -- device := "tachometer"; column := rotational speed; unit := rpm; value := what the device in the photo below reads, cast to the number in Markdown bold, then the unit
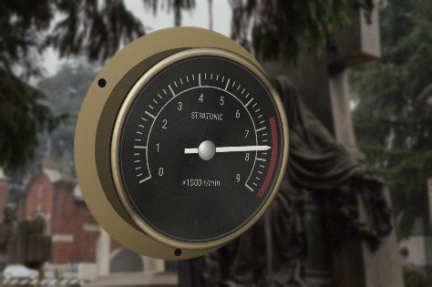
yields **7600** rpm
